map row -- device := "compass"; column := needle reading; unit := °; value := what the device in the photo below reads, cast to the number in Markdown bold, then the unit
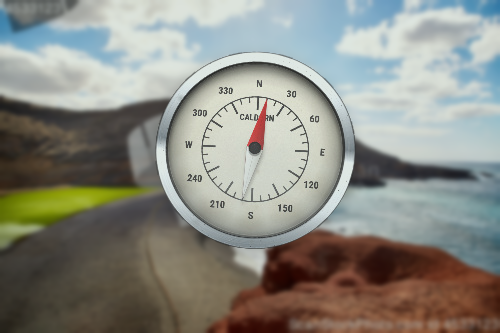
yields **10** °
